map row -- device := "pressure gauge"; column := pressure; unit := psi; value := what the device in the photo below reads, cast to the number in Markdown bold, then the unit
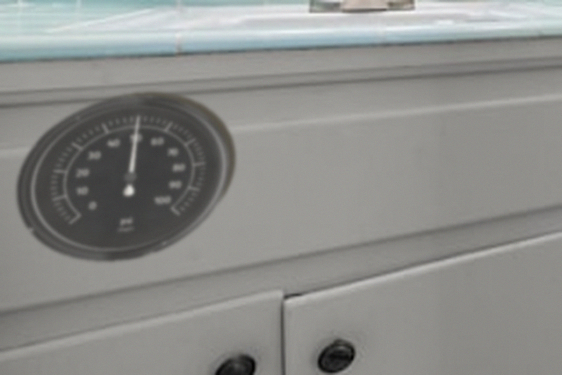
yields **50** psi
